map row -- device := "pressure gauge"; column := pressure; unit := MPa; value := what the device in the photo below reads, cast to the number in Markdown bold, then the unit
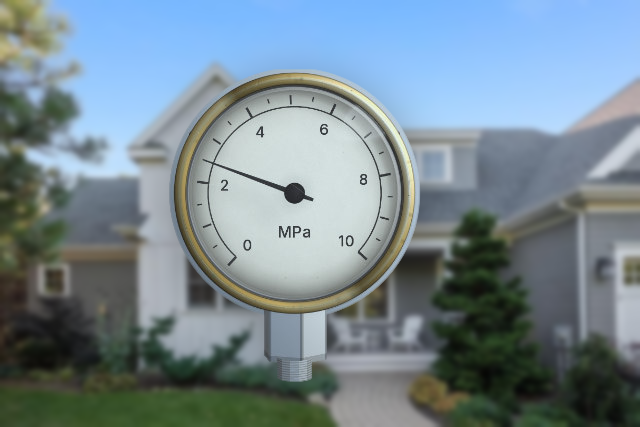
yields **2.5** MPa
